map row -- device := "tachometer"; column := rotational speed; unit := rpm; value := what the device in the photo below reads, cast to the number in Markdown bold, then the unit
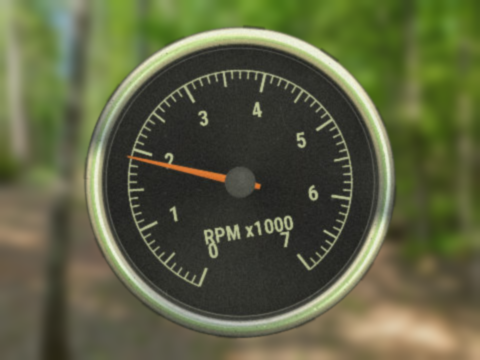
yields **1900** rpm
